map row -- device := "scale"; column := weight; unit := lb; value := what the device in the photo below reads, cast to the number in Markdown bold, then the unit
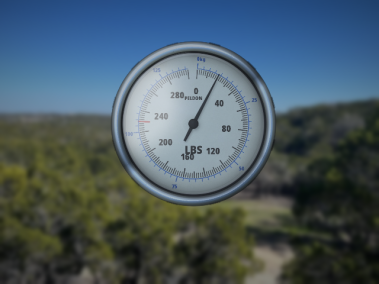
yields **20** lb
